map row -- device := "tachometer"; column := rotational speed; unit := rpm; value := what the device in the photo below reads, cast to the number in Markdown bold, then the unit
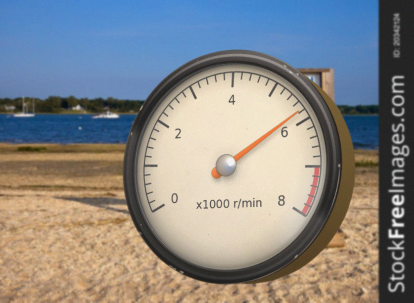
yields **5800** rpm
